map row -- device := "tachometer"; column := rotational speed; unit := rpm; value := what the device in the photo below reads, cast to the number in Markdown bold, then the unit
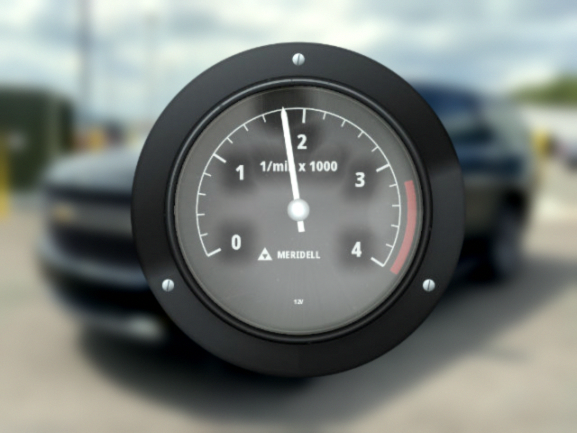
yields **1800** rpm
